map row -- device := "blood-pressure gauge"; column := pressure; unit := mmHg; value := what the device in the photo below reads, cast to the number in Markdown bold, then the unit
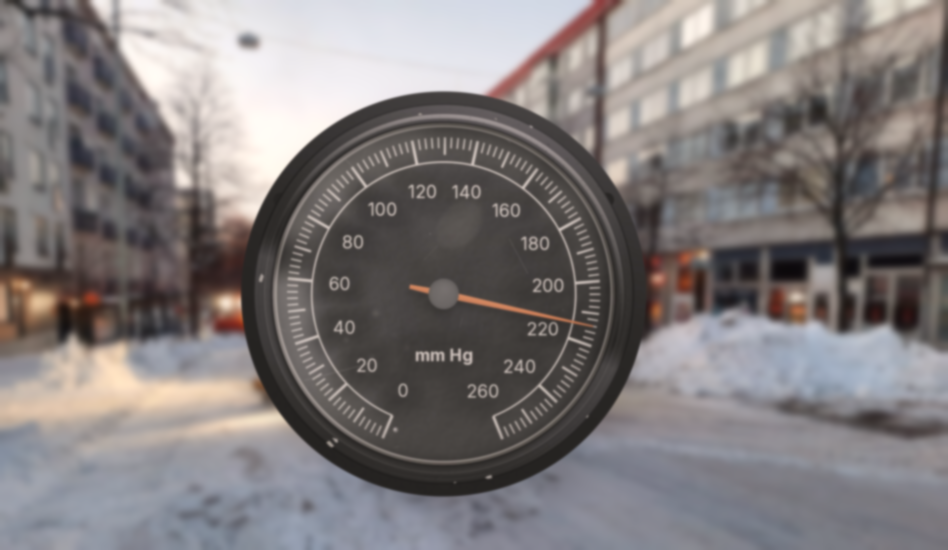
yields **214** mmHg
